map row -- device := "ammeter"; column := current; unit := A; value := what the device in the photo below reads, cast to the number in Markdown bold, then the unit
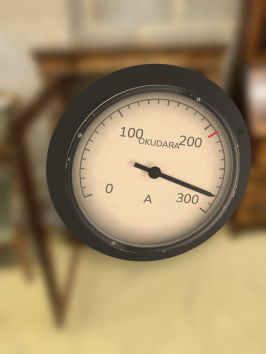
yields **280** A
